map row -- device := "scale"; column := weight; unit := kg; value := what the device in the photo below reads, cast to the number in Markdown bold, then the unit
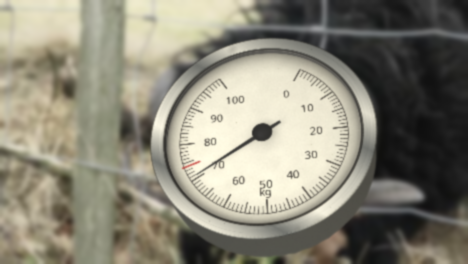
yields **70** kg
